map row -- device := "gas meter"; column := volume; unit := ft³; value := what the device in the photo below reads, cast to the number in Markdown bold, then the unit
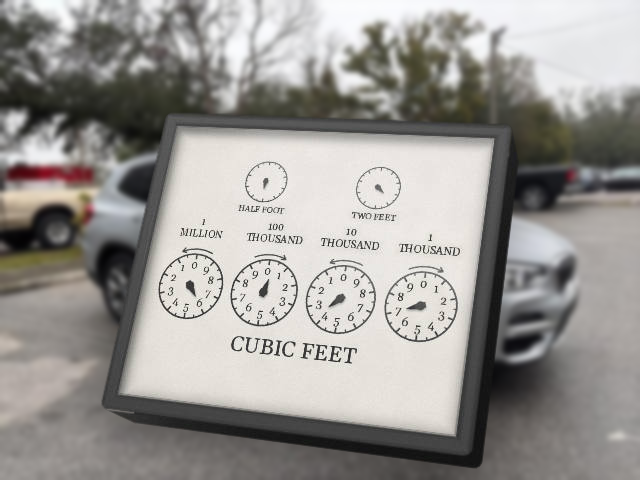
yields **603700** ft³
